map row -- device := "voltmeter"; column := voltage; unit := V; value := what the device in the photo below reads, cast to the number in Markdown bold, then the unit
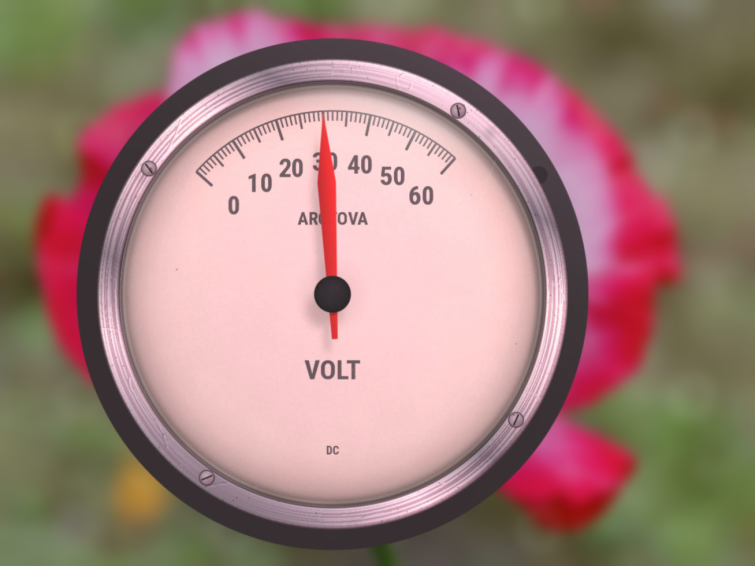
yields **30** V
